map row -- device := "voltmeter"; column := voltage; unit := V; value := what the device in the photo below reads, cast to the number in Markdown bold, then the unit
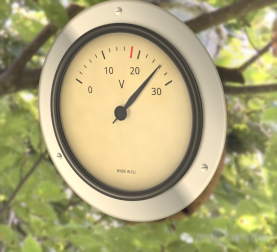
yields **26** V
